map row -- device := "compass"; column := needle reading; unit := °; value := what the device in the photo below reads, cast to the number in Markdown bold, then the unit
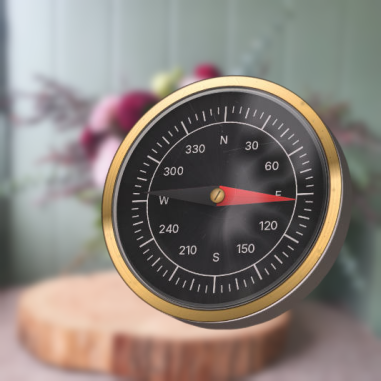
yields **95** °
